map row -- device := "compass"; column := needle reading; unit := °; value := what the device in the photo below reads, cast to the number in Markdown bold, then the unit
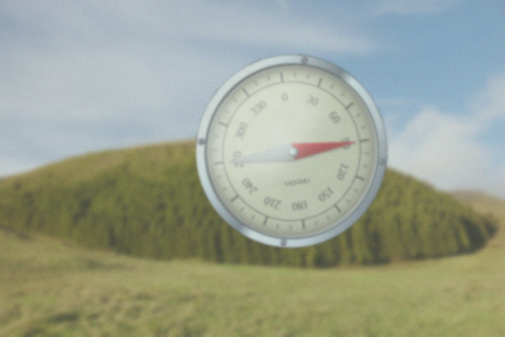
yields **90** °
